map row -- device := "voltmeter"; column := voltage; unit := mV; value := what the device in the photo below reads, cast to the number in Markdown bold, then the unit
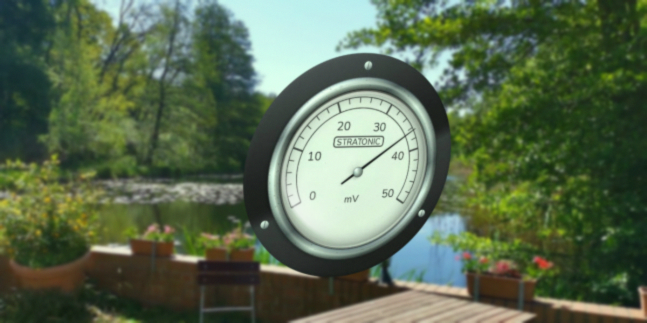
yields **36** mV
